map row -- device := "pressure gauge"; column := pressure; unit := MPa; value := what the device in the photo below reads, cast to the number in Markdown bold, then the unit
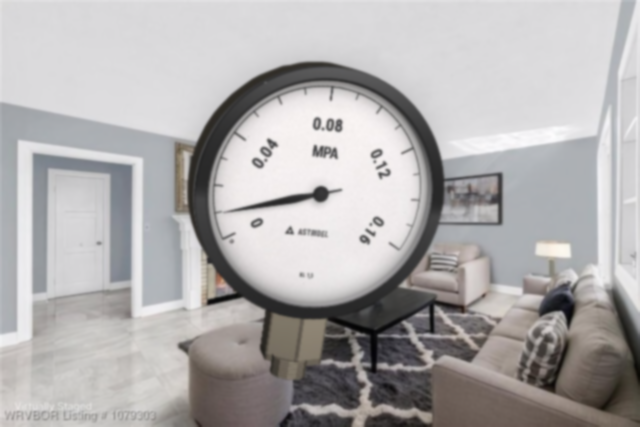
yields **0.01** MPa
